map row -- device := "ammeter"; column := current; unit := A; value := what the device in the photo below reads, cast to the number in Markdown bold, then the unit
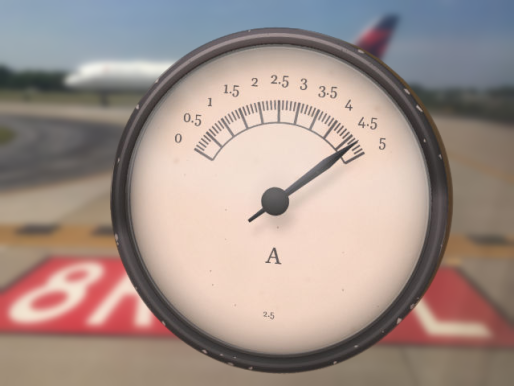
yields **4.7** A
